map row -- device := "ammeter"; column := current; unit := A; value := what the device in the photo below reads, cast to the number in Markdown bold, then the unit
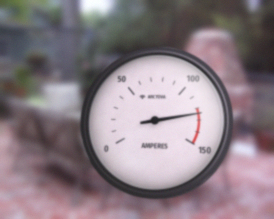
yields **125** A
